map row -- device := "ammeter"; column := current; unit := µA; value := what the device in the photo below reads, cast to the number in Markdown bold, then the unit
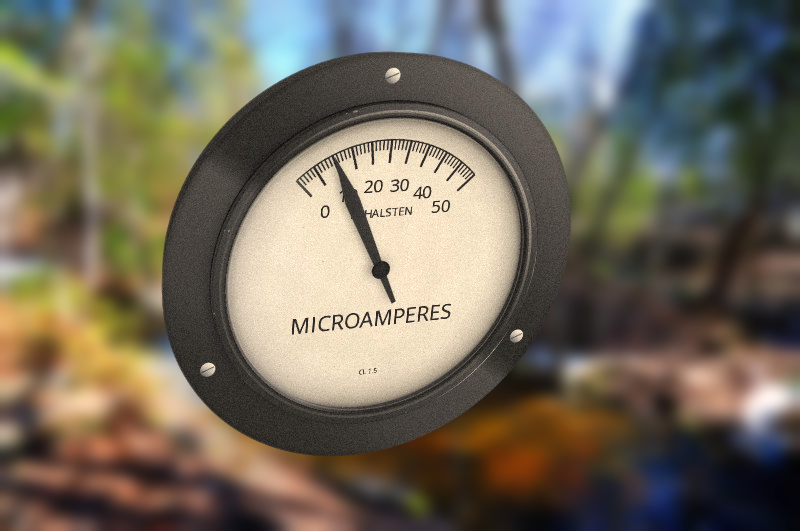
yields **10** µA
